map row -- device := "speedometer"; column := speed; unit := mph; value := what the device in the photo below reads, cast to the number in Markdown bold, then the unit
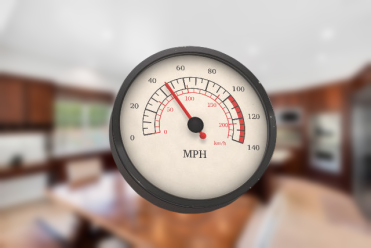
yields **45** mph
